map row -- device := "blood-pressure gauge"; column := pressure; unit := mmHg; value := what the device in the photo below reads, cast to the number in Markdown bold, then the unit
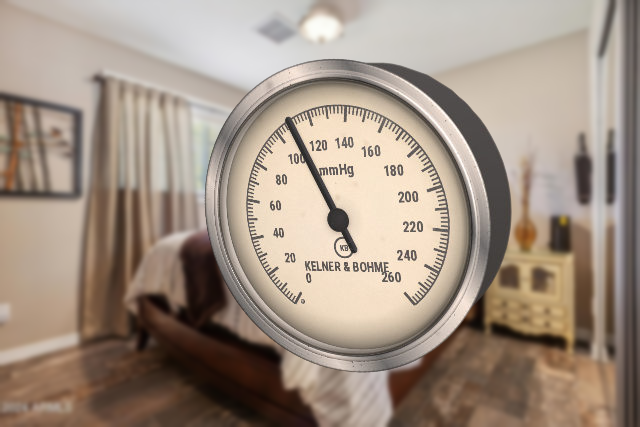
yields **110** mmHg
